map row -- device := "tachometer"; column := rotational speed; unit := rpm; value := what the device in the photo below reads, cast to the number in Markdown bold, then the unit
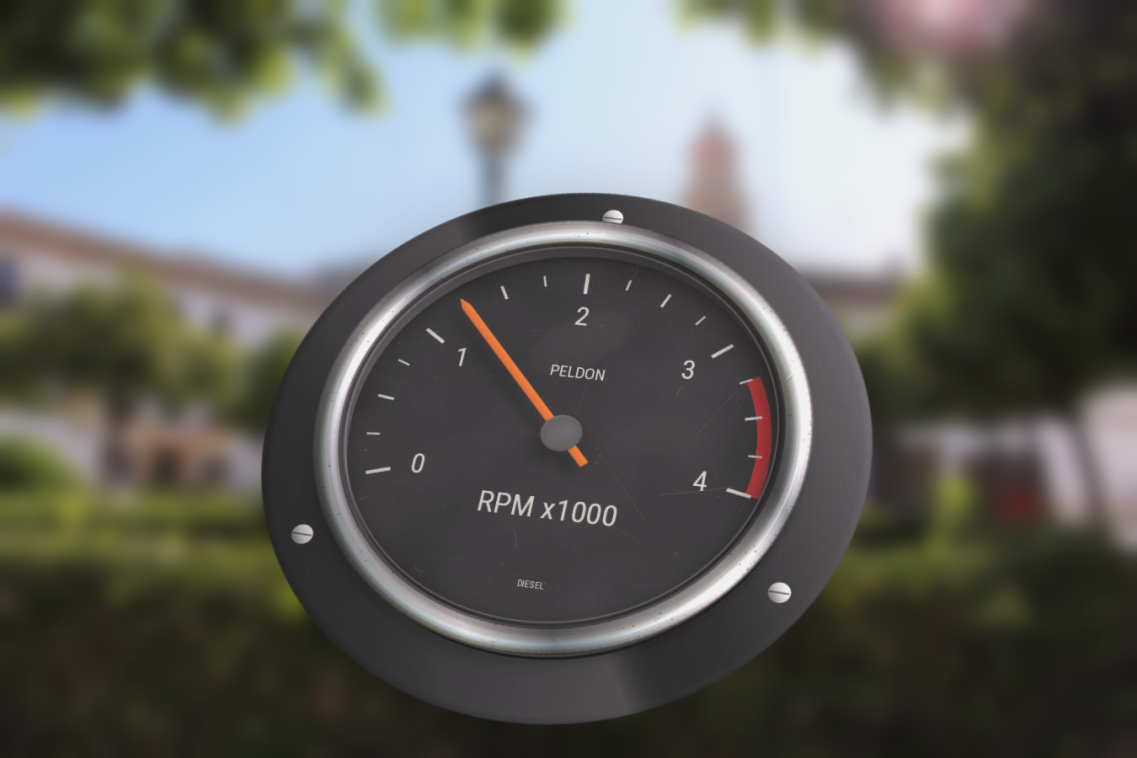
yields **1250** rpm
